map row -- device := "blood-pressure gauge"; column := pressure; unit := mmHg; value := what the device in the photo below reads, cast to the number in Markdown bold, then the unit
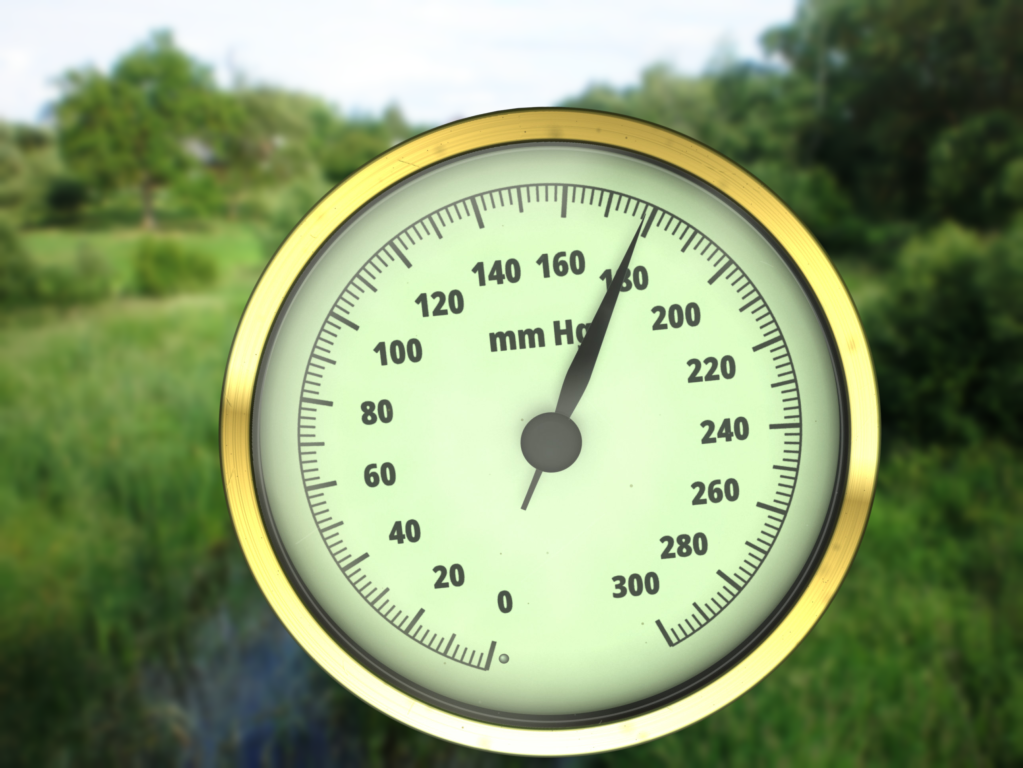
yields **178** mmHg
